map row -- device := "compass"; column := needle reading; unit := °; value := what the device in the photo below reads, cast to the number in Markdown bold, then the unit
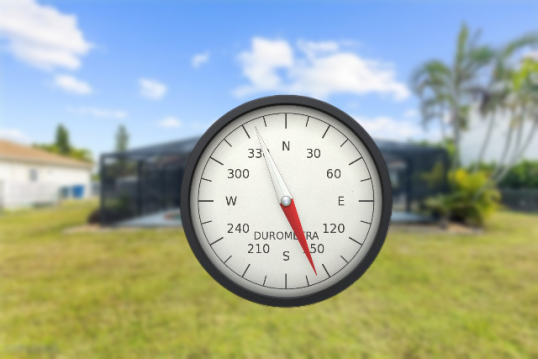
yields **157.5** °
